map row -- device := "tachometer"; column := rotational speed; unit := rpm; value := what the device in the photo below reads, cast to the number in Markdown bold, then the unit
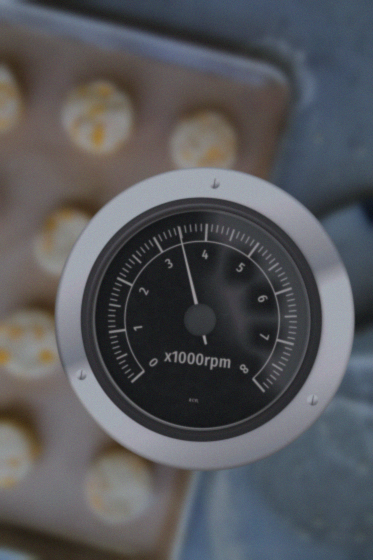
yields **3500** rpm
